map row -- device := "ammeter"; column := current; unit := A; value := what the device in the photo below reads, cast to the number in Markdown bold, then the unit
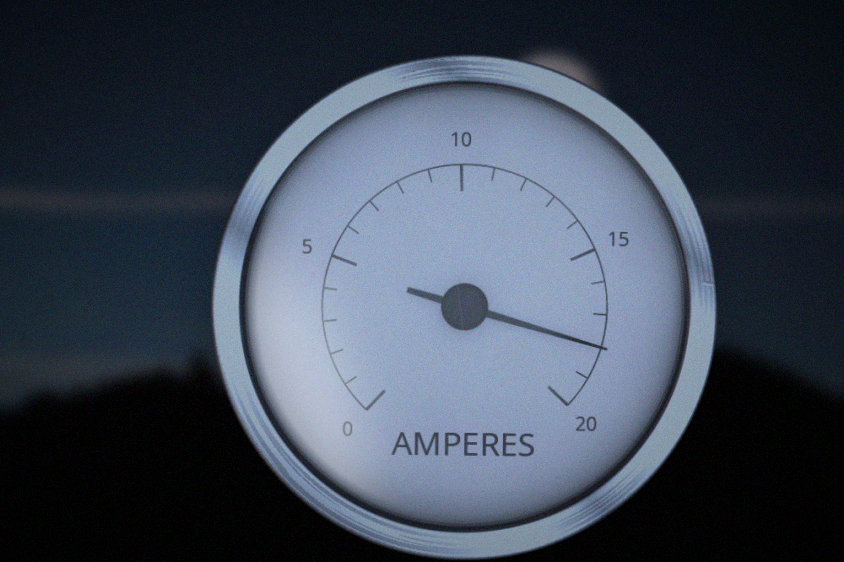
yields **18** A
